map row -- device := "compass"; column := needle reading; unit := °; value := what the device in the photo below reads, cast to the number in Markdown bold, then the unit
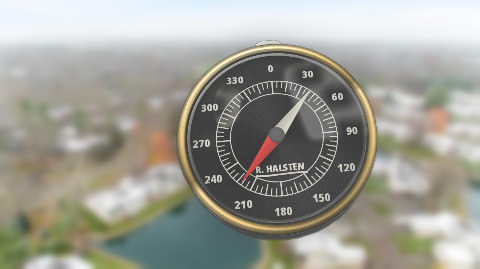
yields **220** °
